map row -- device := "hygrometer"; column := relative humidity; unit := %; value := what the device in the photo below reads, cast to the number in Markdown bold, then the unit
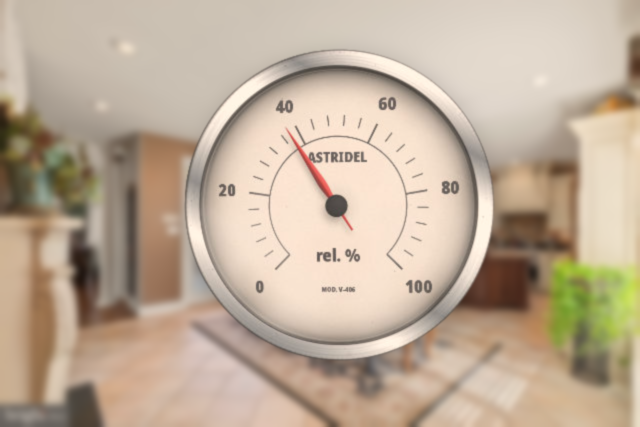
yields **38** %
